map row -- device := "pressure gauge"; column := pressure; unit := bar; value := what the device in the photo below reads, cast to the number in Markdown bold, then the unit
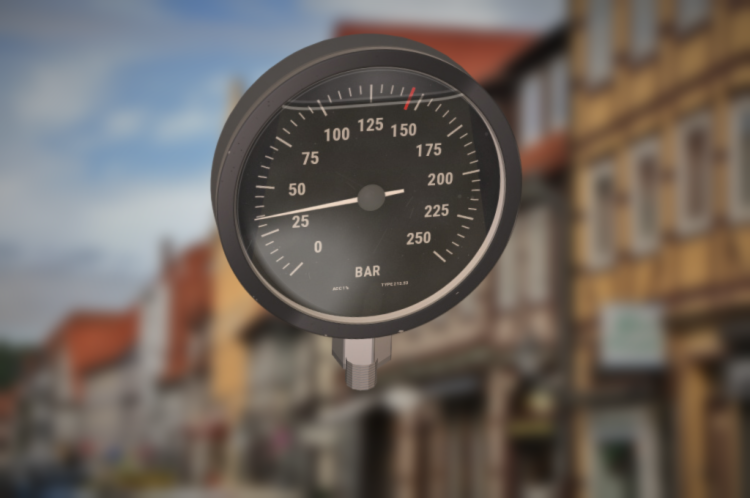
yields **35** bar
